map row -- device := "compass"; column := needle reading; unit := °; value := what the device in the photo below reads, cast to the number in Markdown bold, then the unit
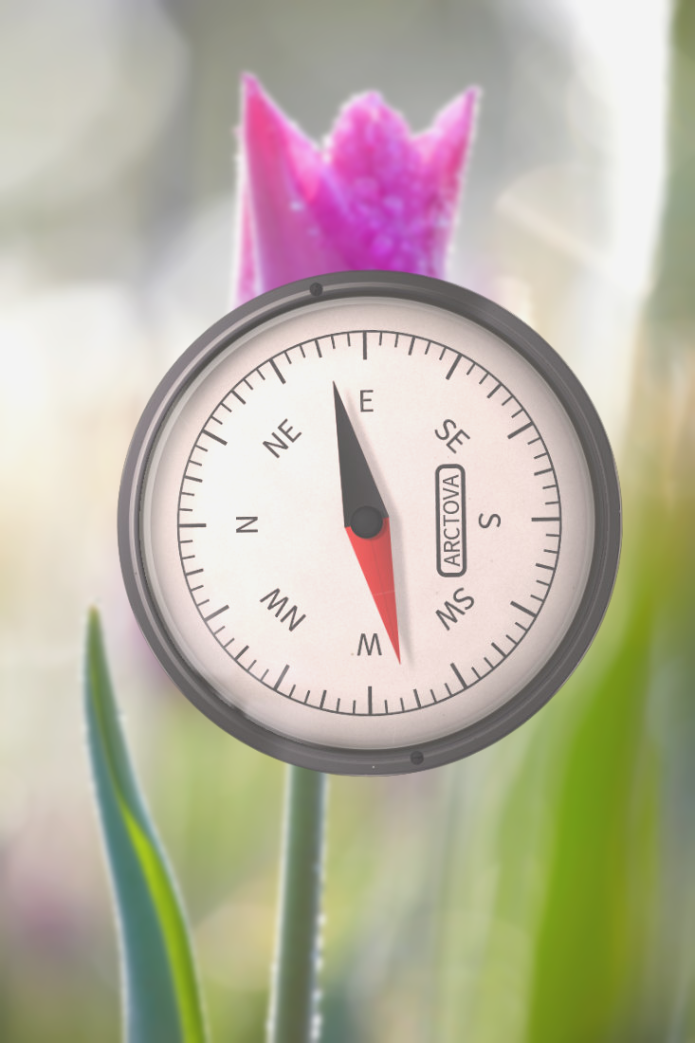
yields **257.5** °
